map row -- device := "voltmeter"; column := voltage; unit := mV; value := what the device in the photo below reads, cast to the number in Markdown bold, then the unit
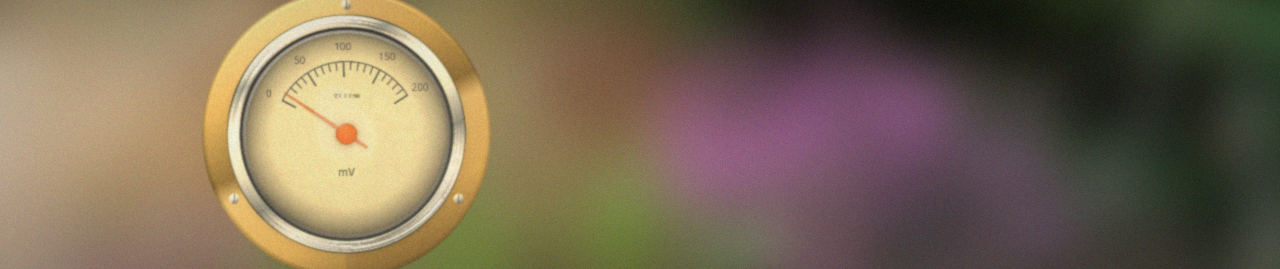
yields **10** mV
